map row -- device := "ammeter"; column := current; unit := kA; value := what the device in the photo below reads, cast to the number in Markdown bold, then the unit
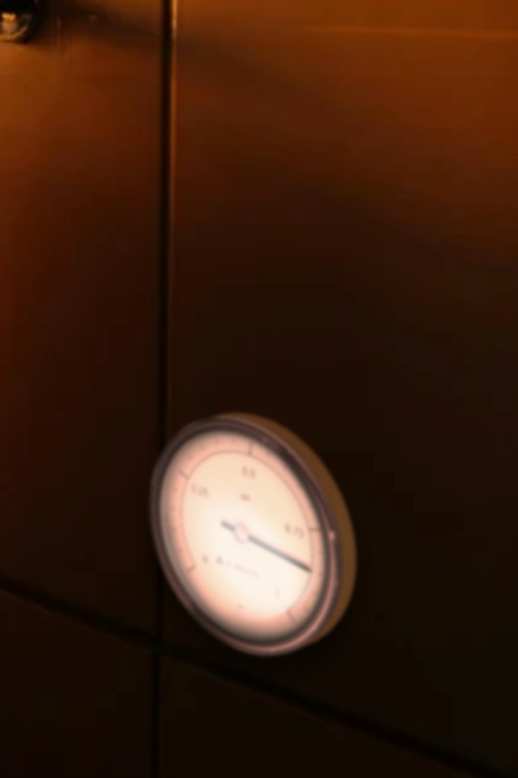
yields **0.85** kA
